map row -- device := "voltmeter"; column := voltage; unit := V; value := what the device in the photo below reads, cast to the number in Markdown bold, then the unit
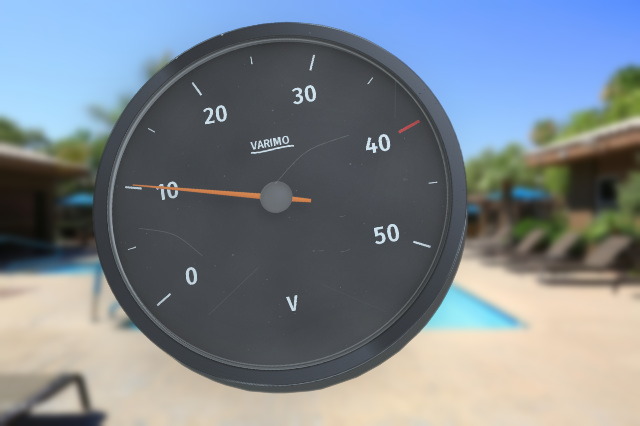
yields **10** V
